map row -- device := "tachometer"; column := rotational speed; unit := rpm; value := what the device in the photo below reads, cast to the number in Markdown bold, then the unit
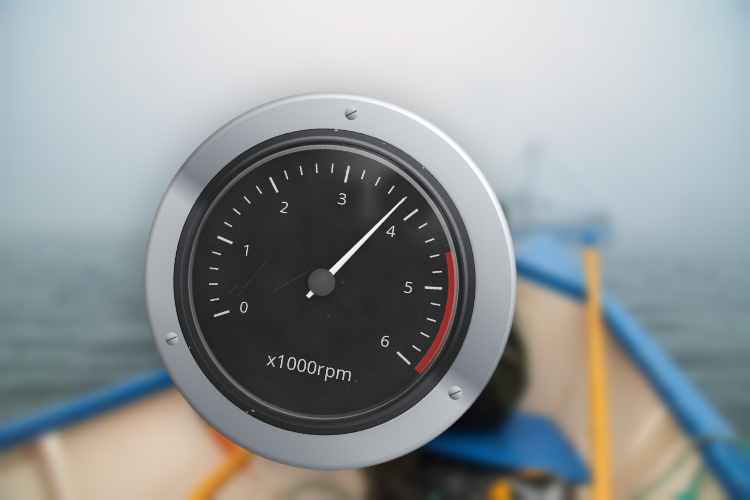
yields **3800** rpm
